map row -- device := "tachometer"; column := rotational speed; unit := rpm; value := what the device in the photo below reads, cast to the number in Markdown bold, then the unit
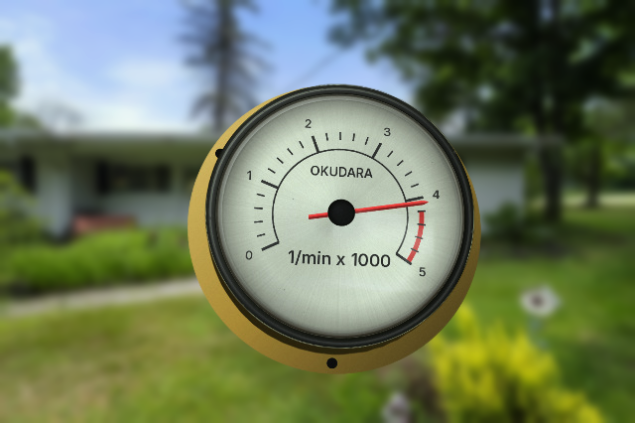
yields **4100** rpm
